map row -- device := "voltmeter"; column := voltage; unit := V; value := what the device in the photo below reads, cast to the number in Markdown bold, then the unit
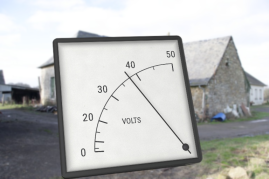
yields **37.5** V
